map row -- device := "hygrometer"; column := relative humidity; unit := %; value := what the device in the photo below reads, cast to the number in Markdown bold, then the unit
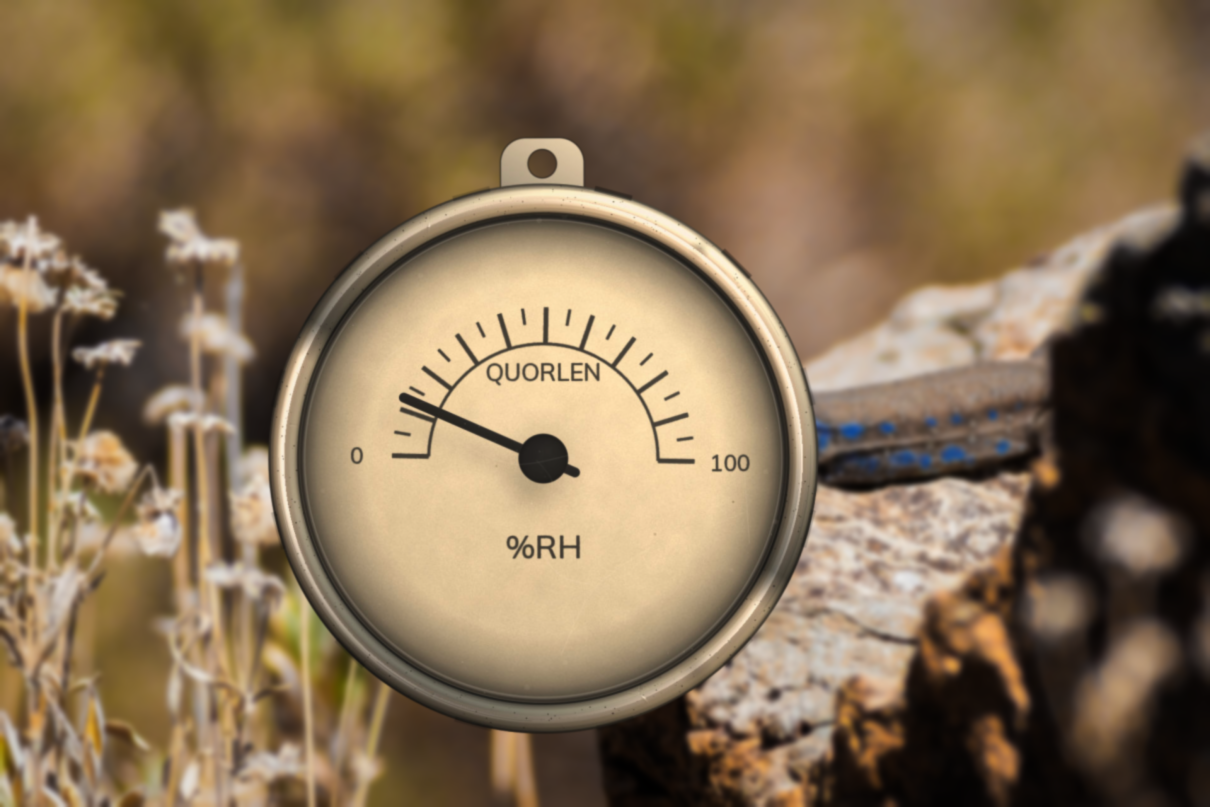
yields **12.5** %
